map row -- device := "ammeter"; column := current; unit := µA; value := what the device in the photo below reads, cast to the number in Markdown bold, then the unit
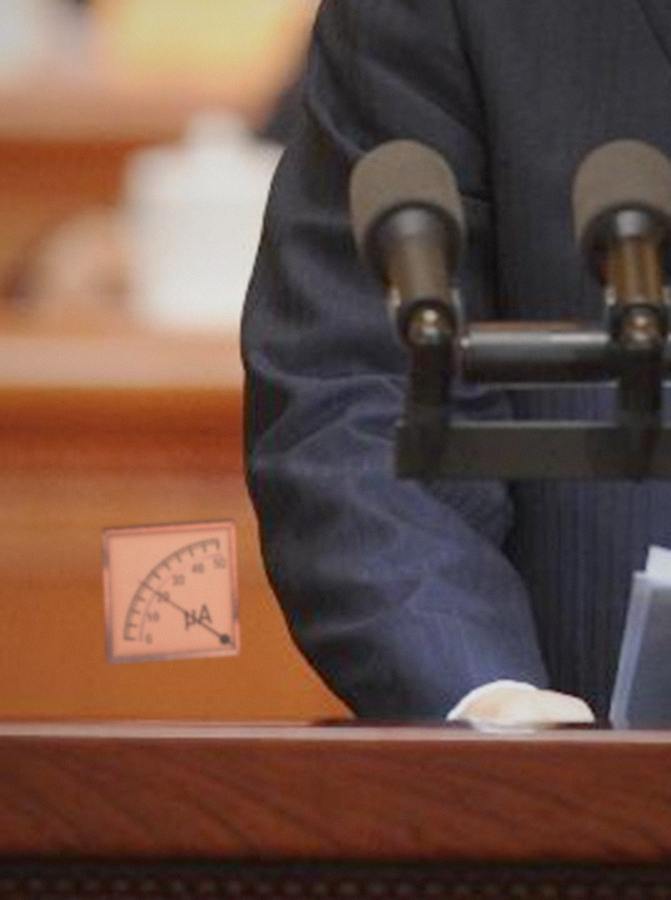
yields **20** µA
